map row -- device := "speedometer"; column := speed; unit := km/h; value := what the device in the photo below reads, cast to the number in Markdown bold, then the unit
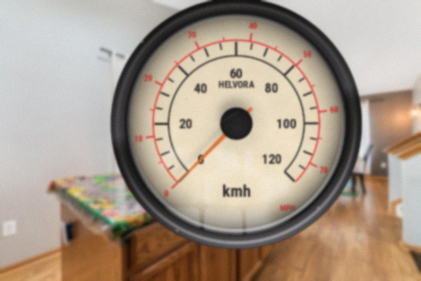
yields **0** km/h
